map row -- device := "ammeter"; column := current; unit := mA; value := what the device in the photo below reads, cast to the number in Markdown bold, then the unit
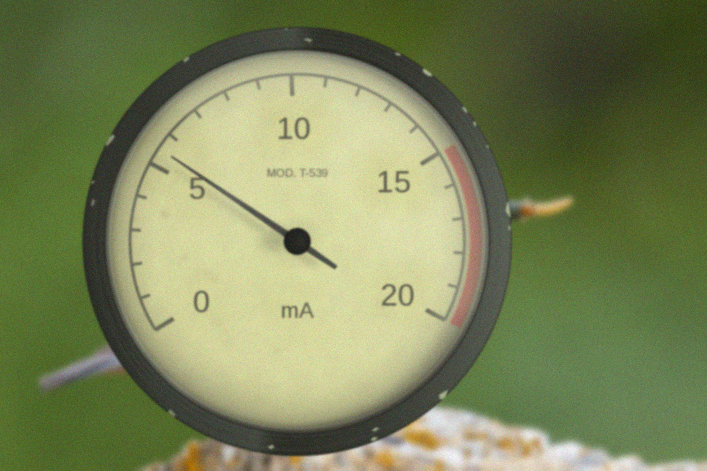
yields **5.5** mA
